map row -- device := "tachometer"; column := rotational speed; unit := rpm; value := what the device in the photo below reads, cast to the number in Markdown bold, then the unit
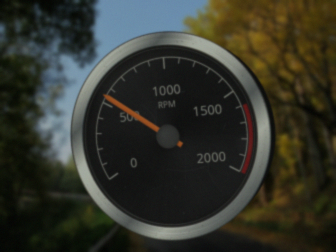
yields **550** rpm
